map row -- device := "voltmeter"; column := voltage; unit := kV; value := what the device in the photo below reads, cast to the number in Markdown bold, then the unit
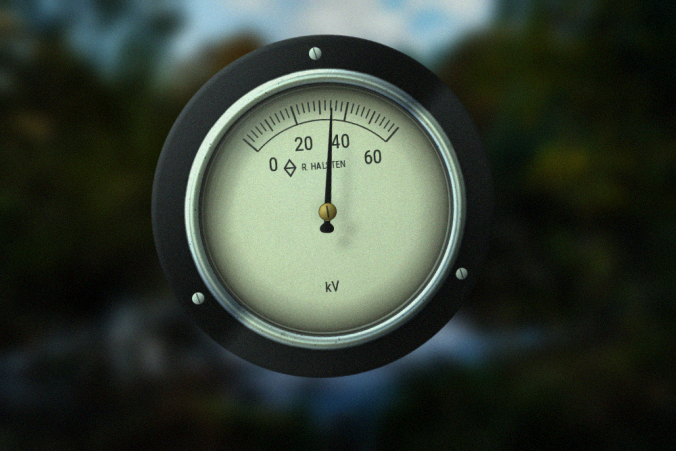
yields **34** kV
